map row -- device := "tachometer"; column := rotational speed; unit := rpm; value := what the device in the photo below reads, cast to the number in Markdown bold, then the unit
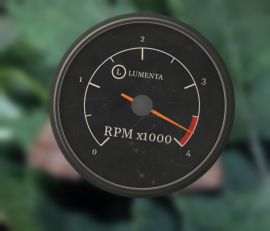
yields **3750** rpm
